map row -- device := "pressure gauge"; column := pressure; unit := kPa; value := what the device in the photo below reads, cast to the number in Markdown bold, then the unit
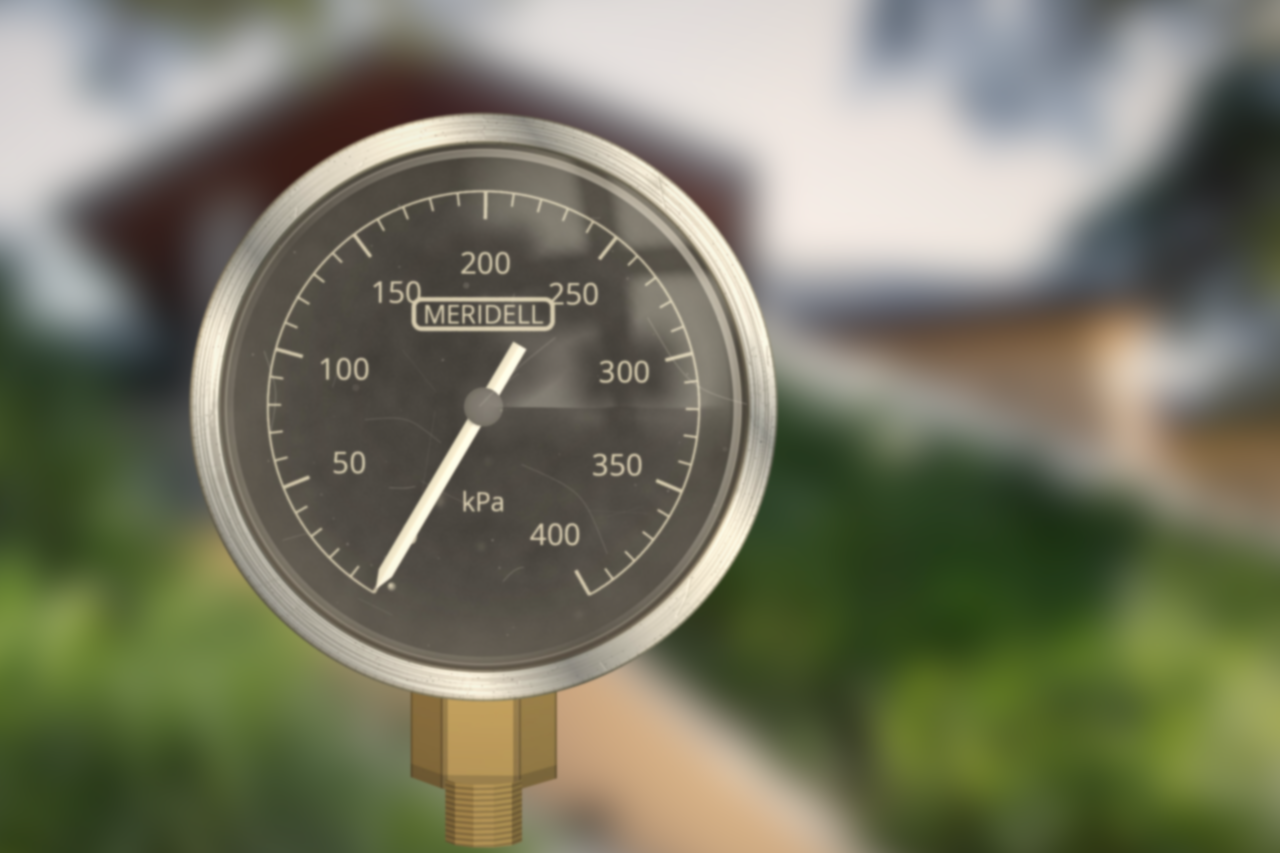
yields **0** kPa
